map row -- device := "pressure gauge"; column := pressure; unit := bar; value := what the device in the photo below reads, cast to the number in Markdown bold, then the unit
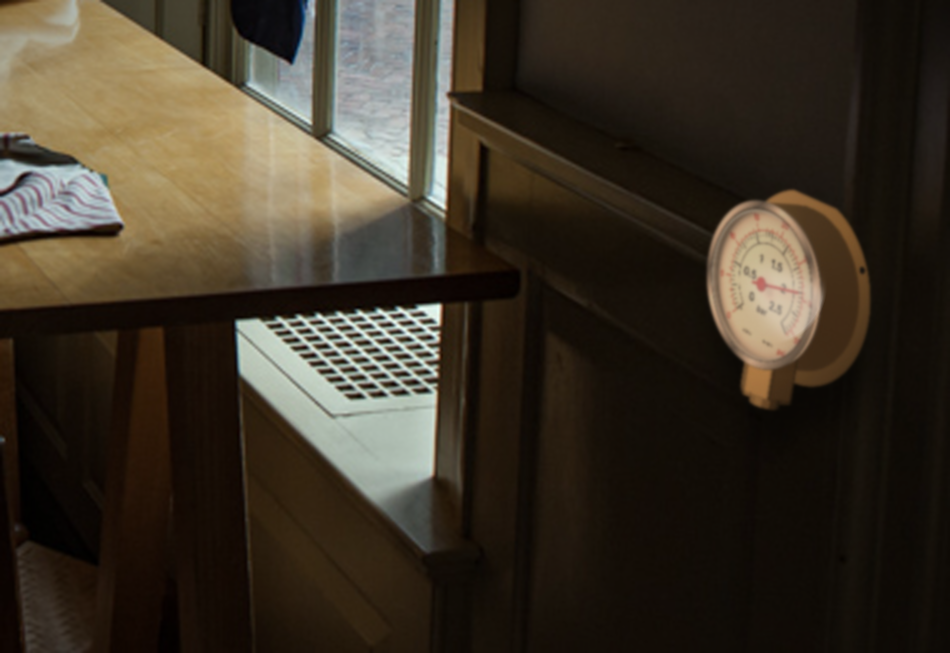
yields **2** bar
